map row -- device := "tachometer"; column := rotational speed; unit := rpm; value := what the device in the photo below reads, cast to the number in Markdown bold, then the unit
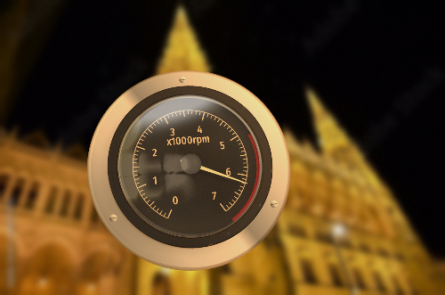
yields **6200** rpm
